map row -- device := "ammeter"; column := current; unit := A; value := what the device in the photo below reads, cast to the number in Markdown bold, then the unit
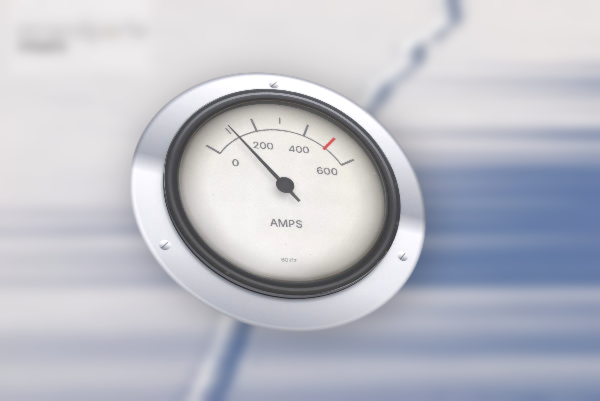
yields **100** A
